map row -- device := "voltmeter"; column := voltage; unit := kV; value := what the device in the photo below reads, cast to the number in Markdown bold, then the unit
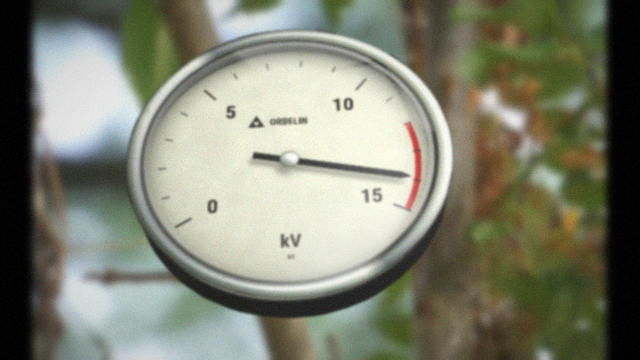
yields **14** kV
